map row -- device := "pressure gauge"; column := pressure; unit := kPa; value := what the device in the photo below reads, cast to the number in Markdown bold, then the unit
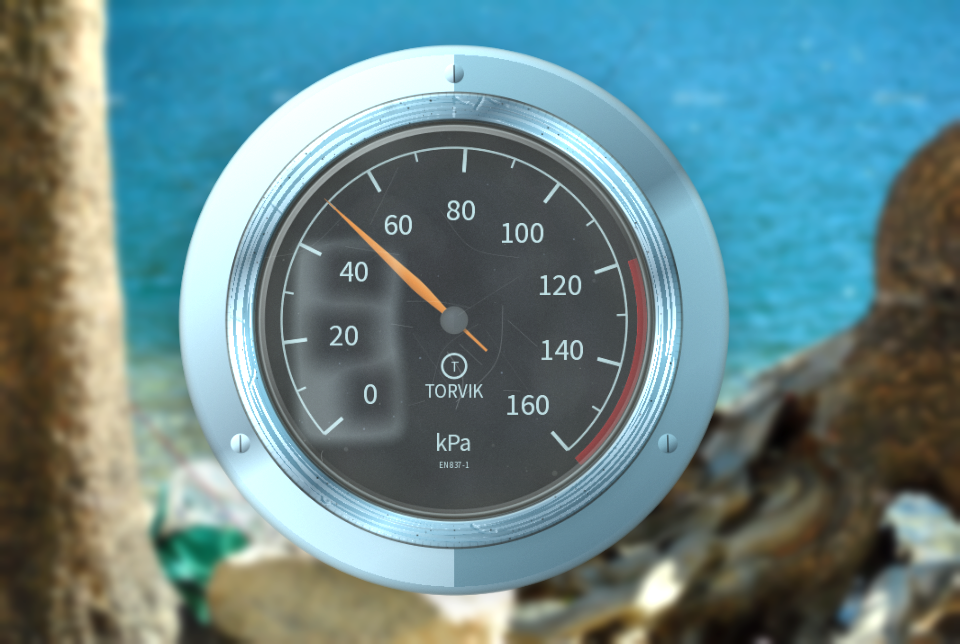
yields **50** kPa
